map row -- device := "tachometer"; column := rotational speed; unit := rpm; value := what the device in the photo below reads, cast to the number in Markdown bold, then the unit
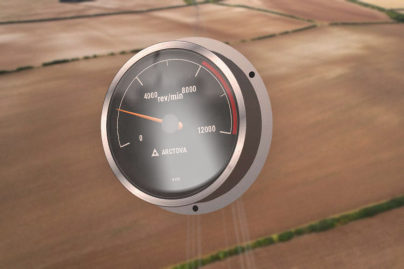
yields **2000** rpm
